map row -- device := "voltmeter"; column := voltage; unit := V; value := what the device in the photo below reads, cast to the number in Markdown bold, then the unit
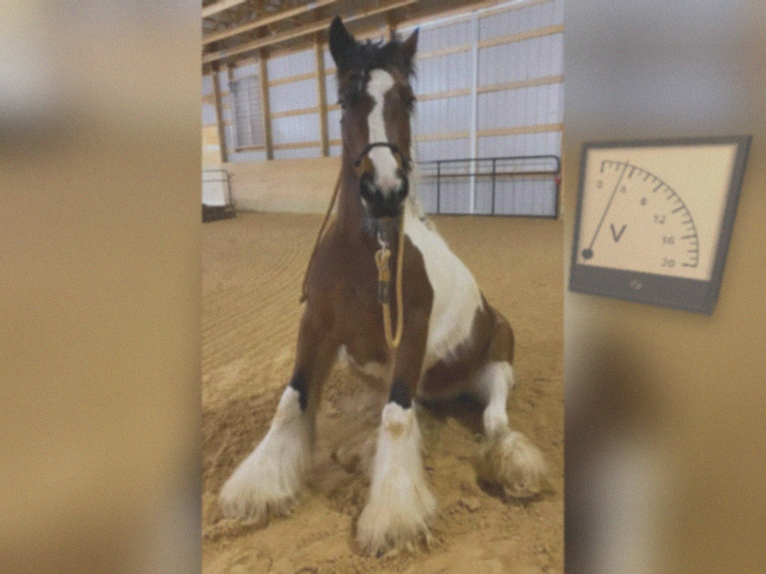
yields **3** V
